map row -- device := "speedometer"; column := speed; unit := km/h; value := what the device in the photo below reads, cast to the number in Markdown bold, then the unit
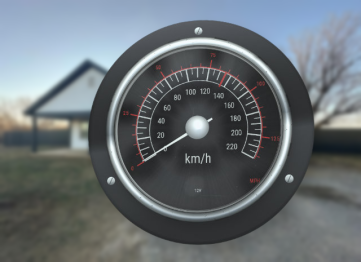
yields **0** km/h
